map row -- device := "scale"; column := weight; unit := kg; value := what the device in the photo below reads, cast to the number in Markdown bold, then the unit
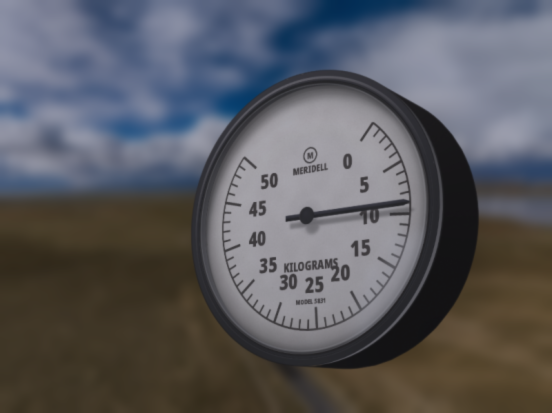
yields **9** kg
